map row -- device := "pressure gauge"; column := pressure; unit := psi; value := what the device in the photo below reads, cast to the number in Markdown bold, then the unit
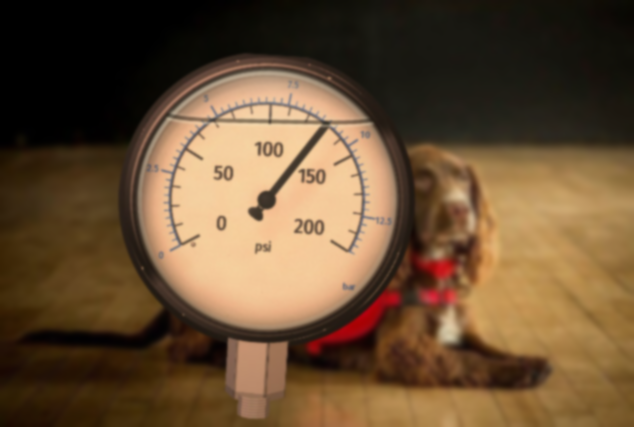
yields **130** psi
